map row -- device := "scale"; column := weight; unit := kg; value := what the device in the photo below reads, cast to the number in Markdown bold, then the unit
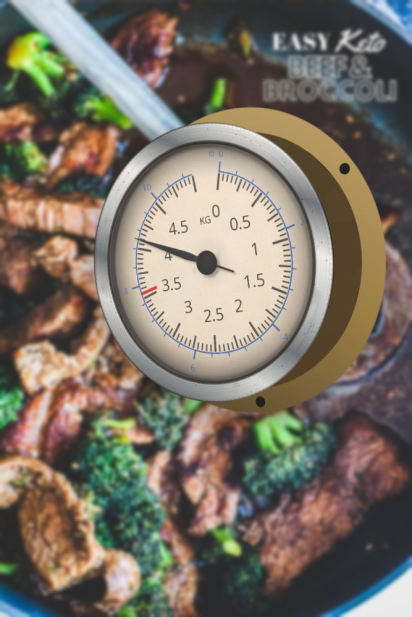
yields **4.1** kg
